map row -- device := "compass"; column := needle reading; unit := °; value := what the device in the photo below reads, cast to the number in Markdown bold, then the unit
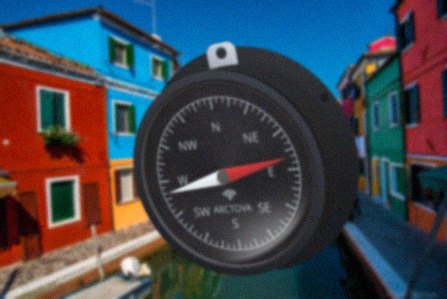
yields **80** °
